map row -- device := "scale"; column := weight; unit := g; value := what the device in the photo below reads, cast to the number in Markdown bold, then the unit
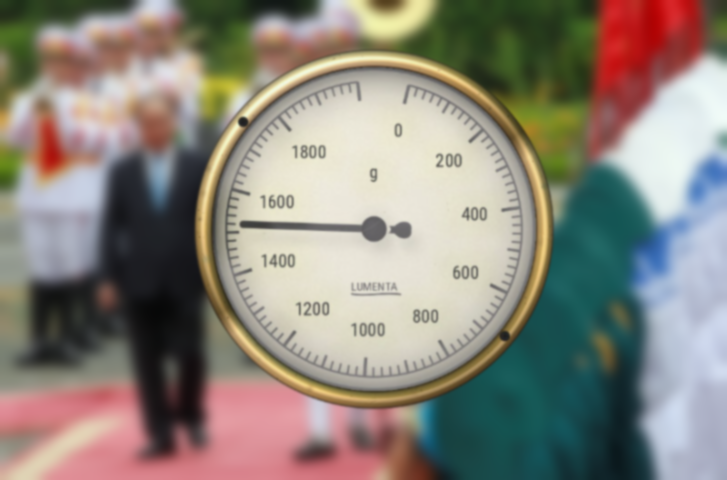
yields **1520** g
